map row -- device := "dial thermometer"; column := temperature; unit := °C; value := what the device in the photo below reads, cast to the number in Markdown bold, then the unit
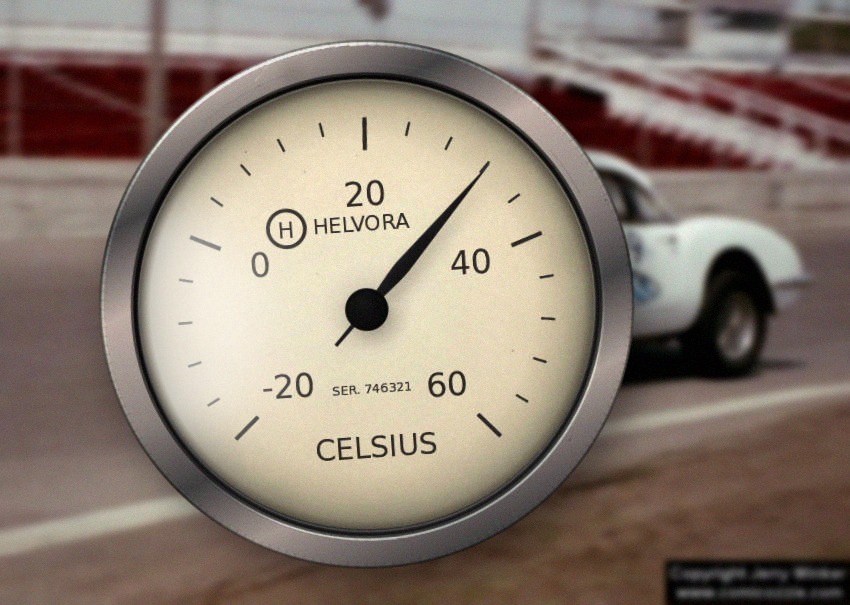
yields **32** °C
